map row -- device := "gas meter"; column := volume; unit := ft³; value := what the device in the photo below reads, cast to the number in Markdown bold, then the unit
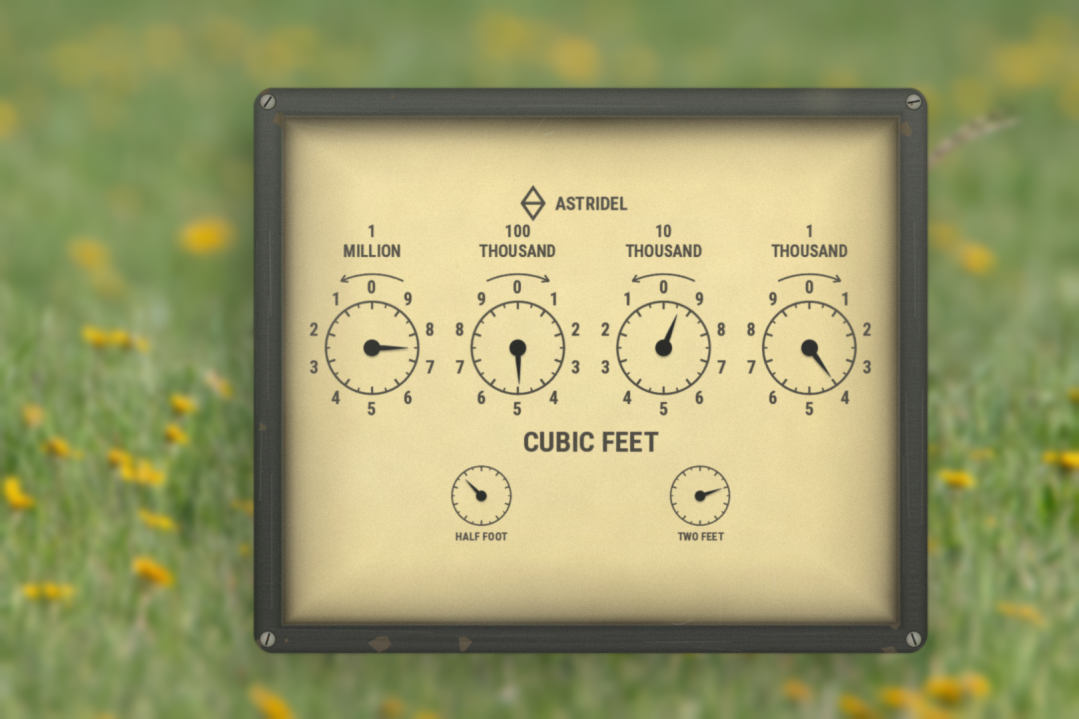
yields **749400** ft³
